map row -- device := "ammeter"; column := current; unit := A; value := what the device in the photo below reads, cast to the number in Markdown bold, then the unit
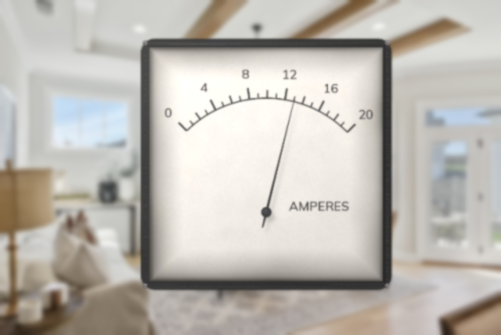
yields **13** A
